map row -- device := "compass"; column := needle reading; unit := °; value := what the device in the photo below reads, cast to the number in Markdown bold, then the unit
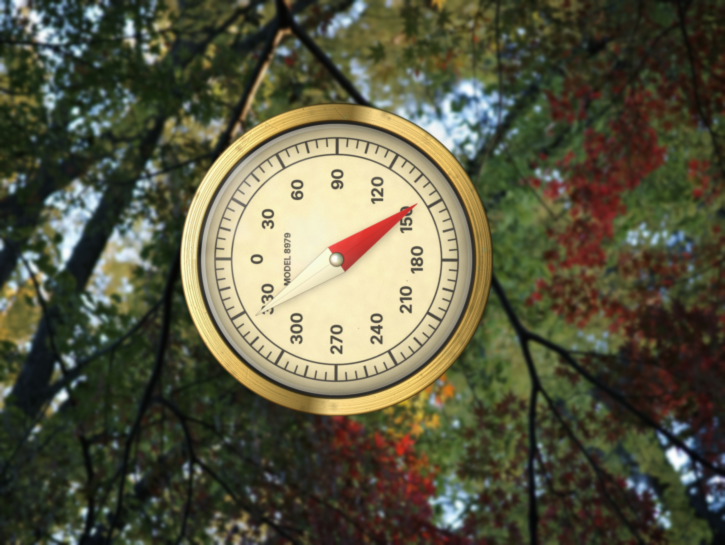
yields **145** °
